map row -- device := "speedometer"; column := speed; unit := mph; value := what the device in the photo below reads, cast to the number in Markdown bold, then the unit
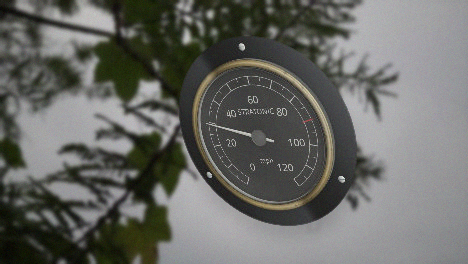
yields **30** mph
